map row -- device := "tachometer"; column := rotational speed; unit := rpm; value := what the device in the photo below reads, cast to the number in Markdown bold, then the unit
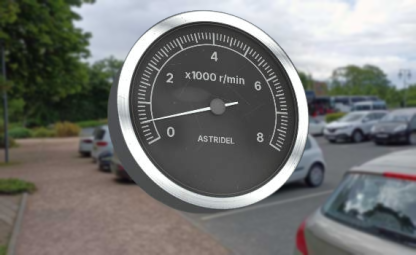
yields **500** rpm
